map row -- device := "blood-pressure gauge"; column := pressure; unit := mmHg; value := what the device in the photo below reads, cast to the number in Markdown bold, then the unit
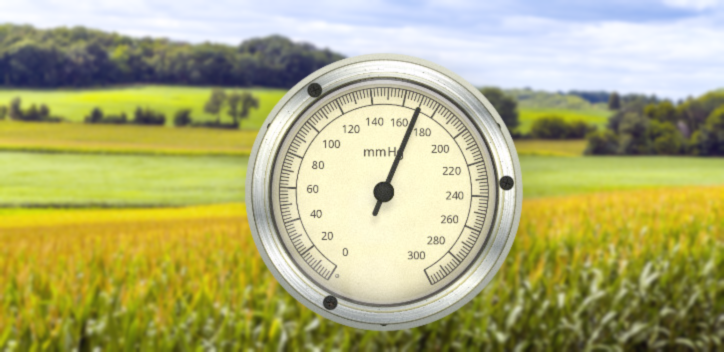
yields **170** mmHg
